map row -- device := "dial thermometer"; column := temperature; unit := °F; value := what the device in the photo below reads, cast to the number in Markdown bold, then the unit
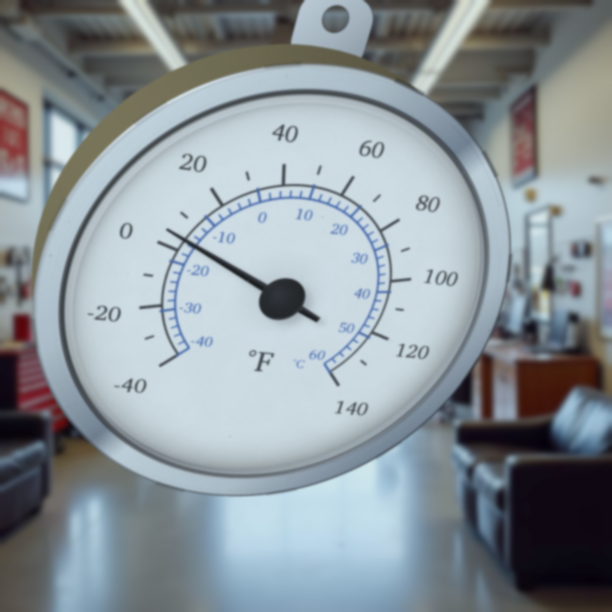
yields **5** °F
